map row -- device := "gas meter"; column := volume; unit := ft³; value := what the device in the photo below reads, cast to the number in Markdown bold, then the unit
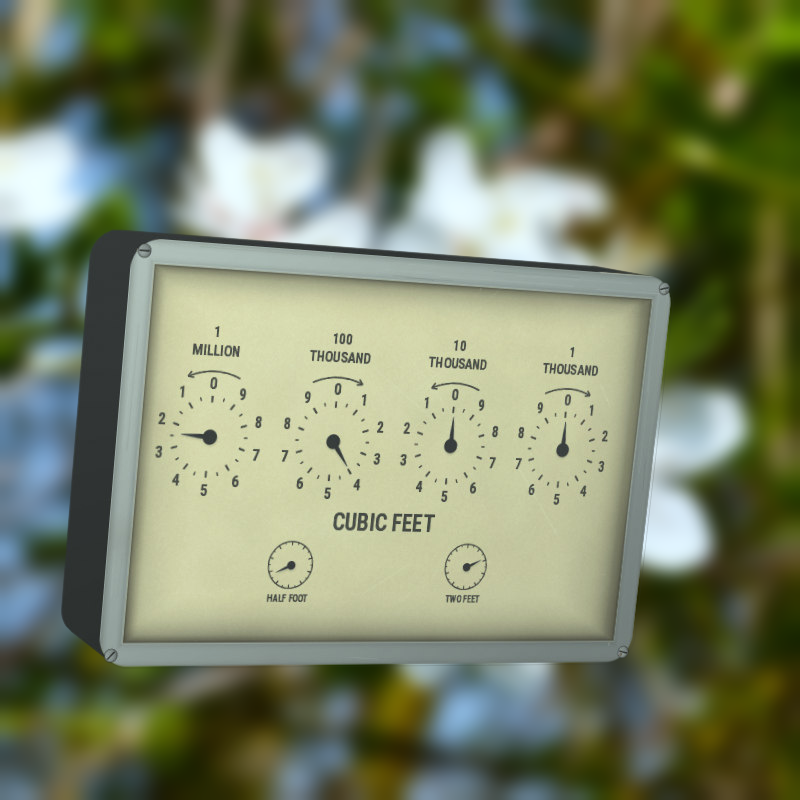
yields **240000** ft³
